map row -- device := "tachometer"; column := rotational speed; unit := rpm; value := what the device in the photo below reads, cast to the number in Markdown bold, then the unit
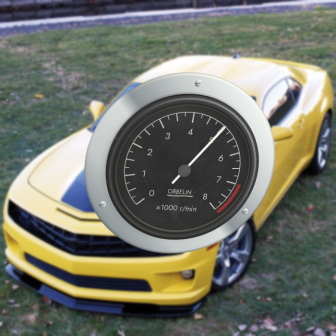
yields **5000** rpm
